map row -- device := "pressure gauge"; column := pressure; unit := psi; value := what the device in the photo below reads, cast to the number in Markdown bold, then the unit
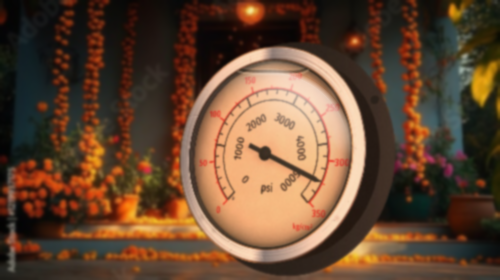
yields **4600** psi
